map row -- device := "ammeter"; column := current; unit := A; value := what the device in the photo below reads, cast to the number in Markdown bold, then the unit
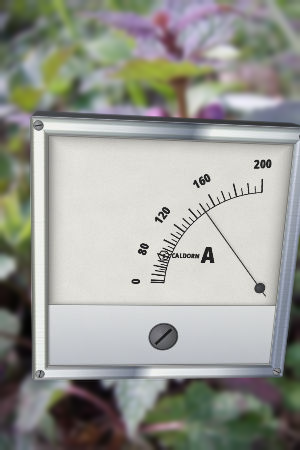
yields **150** A
